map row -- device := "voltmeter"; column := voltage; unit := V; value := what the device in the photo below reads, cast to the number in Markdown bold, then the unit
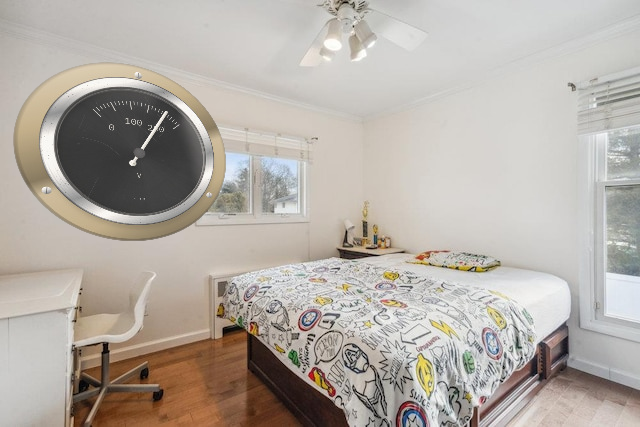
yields **200** V
